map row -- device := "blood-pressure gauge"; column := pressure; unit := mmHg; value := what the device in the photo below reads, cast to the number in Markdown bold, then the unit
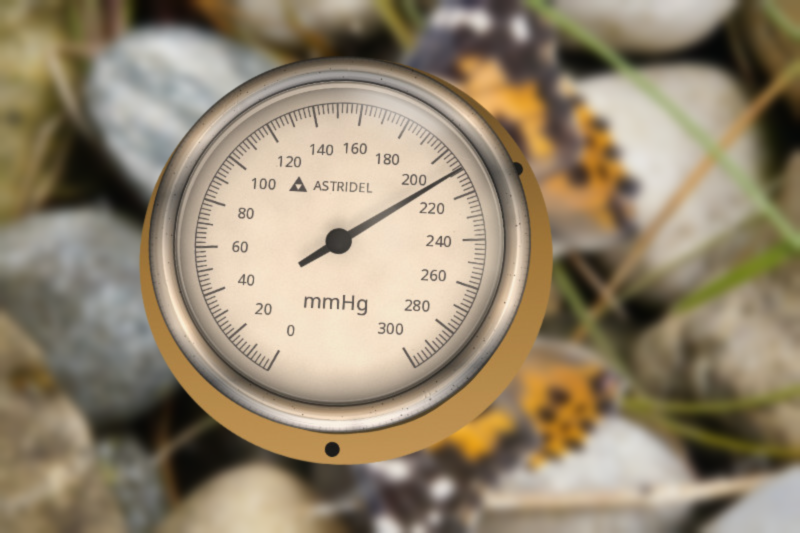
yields **210** mmHg
